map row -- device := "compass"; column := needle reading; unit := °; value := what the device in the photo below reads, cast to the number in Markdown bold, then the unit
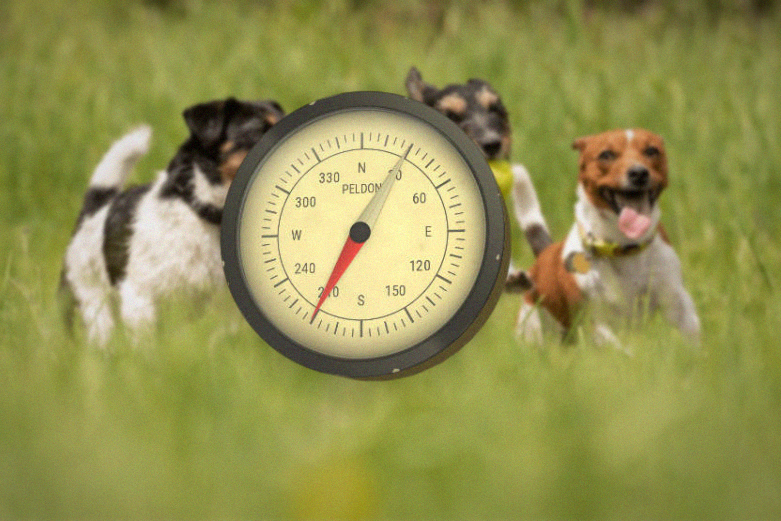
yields **210** °
